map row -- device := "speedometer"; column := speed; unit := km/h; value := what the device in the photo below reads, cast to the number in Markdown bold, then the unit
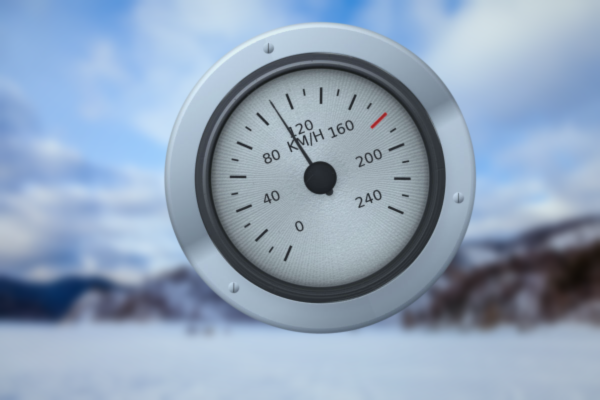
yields **110** km/h
